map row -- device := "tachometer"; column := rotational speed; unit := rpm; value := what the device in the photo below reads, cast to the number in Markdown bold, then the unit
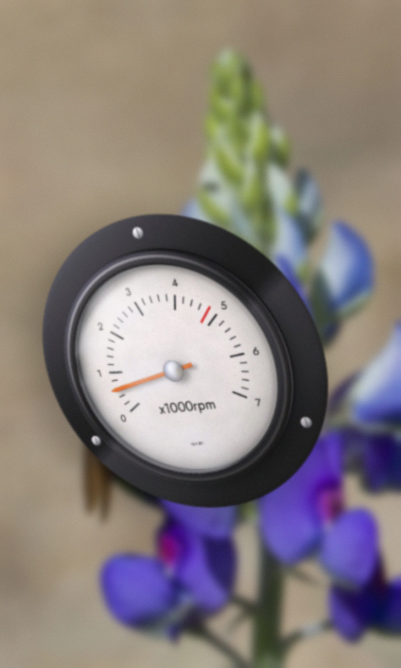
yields **600** rpm
